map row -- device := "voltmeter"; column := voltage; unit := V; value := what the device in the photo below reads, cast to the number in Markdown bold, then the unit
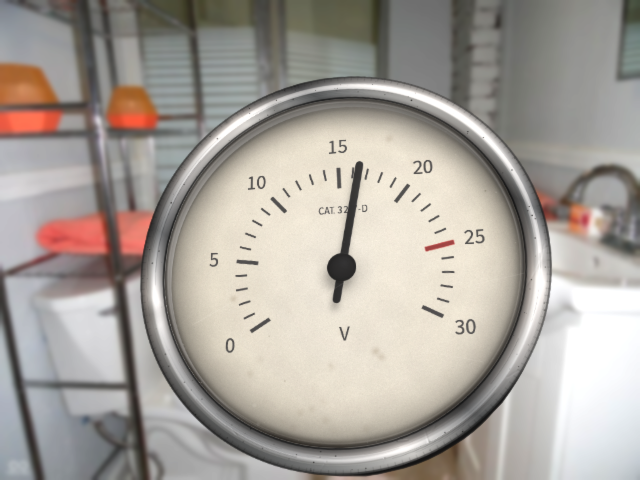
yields **16.5** V
